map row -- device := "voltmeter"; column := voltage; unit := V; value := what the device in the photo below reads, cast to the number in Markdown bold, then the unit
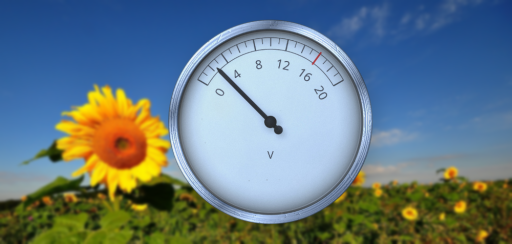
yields **2.5** V
